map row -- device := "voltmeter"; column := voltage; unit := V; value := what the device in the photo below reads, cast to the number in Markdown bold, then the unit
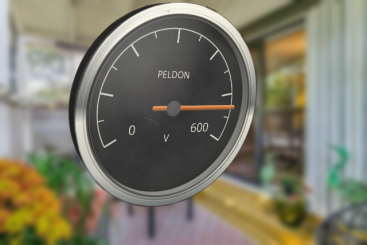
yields **525** V
